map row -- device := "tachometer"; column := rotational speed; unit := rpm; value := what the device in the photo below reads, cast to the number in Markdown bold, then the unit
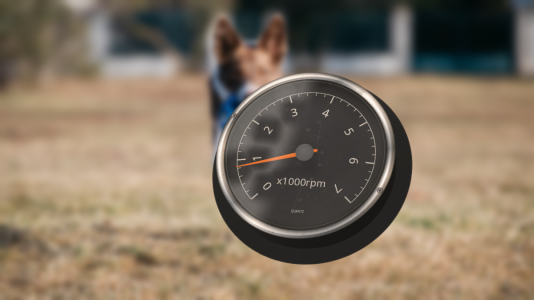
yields **800** rpm
